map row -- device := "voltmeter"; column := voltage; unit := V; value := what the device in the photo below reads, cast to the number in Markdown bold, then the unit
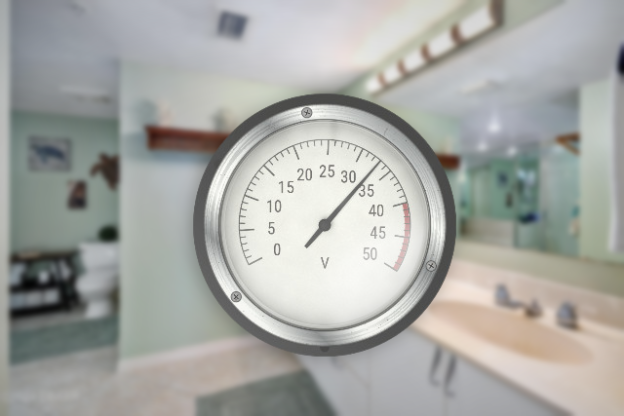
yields **33** V
